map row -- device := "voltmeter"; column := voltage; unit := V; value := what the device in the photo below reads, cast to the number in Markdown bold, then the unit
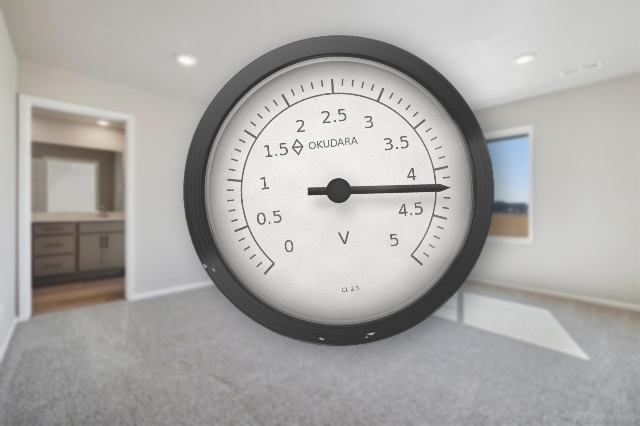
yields **4.2** V
